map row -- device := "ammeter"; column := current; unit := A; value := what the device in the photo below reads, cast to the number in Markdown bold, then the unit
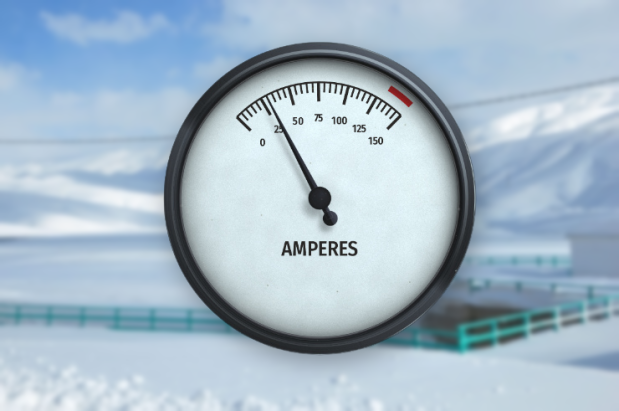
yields **30** A
